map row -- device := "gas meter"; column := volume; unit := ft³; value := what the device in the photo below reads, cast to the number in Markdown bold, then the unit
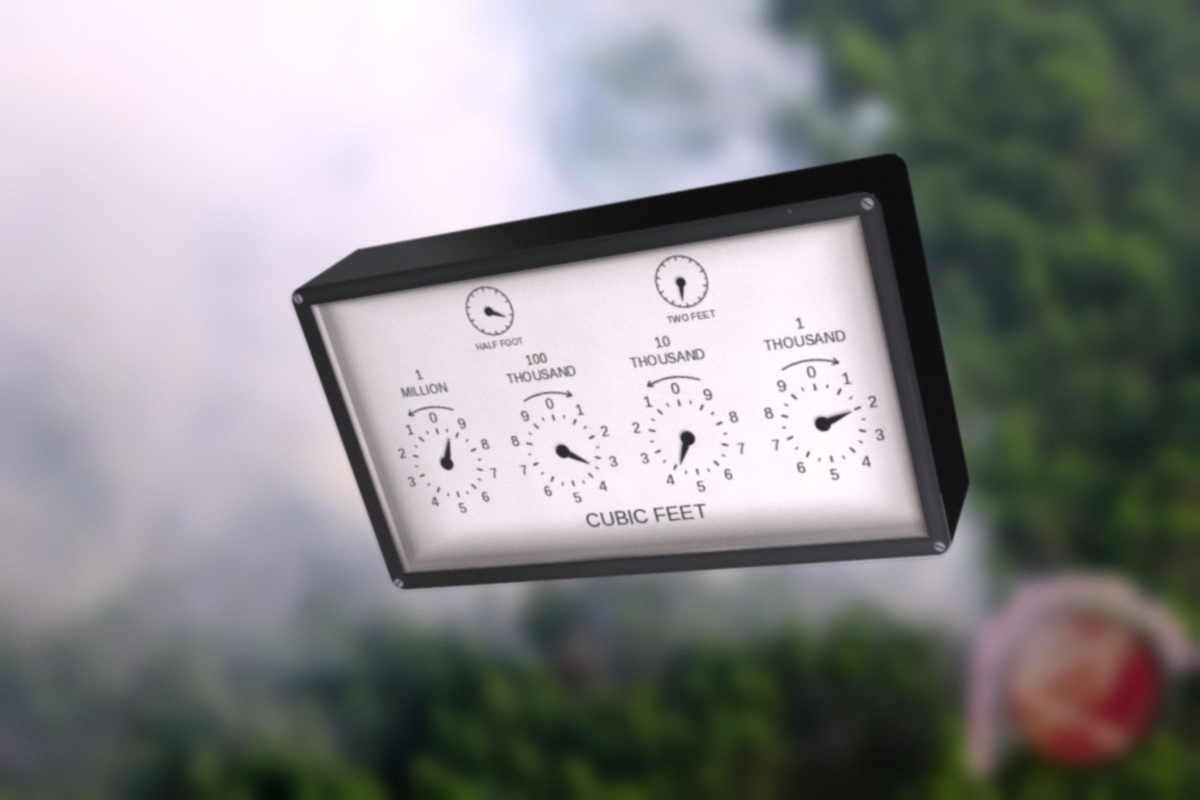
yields **934200** ft³
